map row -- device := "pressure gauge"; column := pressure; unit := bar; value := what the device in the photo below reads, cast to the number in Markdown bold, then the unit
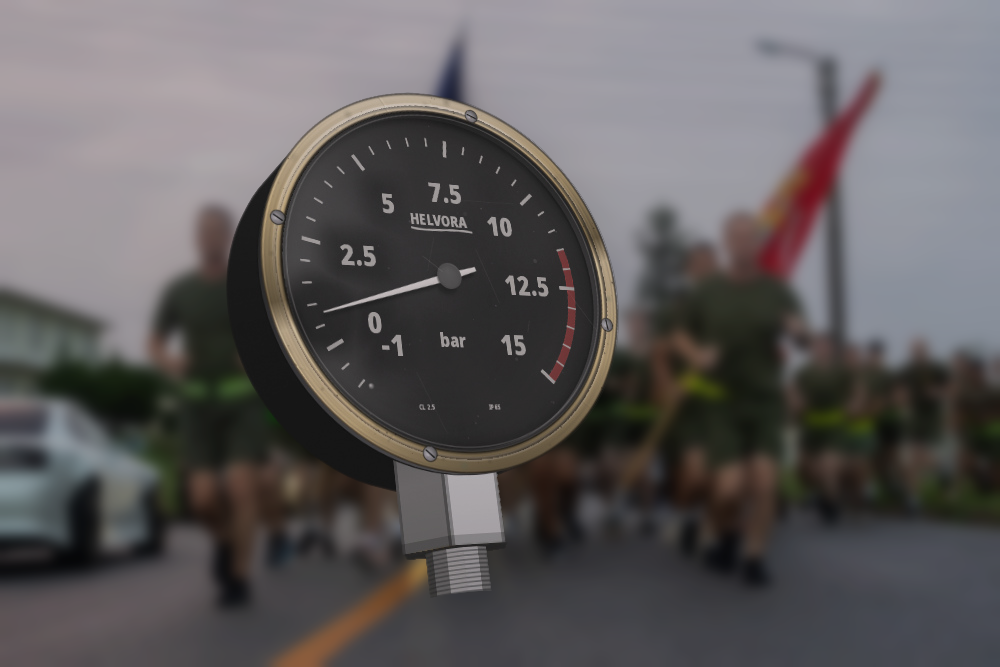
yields **0.75** bar
